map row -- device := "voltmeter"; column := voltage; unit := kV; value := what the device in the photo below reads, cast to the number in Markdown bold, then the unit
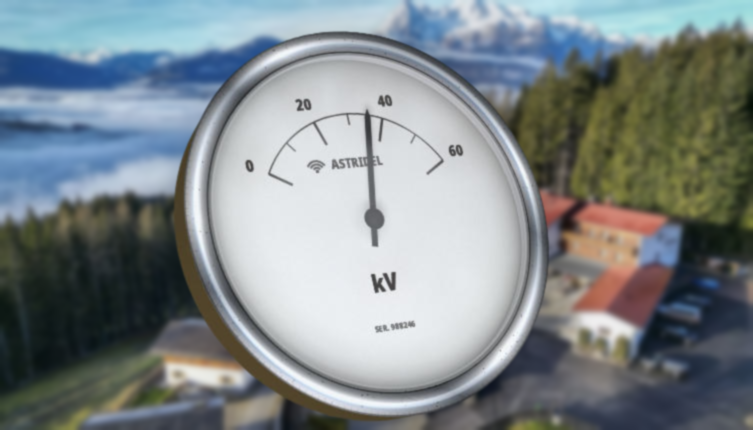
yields **35** kV
